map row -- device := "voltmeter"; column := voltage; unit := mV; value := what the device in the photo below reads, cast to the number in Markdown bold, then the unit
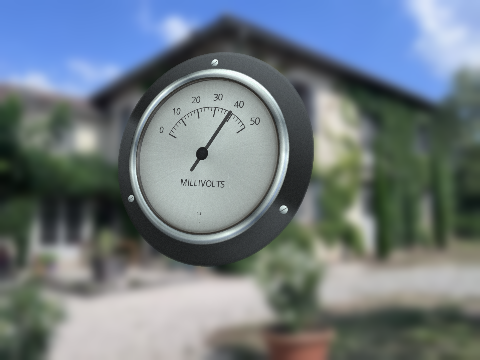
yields **40** mV
